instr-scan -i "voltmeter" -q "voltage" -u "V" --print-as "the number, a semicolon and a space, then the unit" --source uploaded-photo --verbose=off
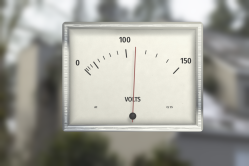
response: 110; V
